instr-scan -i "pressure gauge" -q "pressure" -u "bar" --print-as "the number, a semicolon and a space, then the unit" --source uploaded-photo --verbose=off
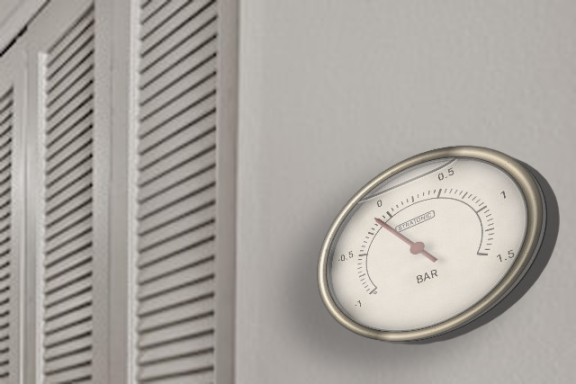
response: -0.1; bar
